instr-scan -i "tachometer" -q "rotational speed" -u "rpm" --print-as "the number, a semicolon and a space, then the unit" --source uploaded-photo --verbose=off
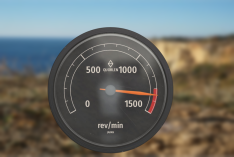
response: 1350; rpm
